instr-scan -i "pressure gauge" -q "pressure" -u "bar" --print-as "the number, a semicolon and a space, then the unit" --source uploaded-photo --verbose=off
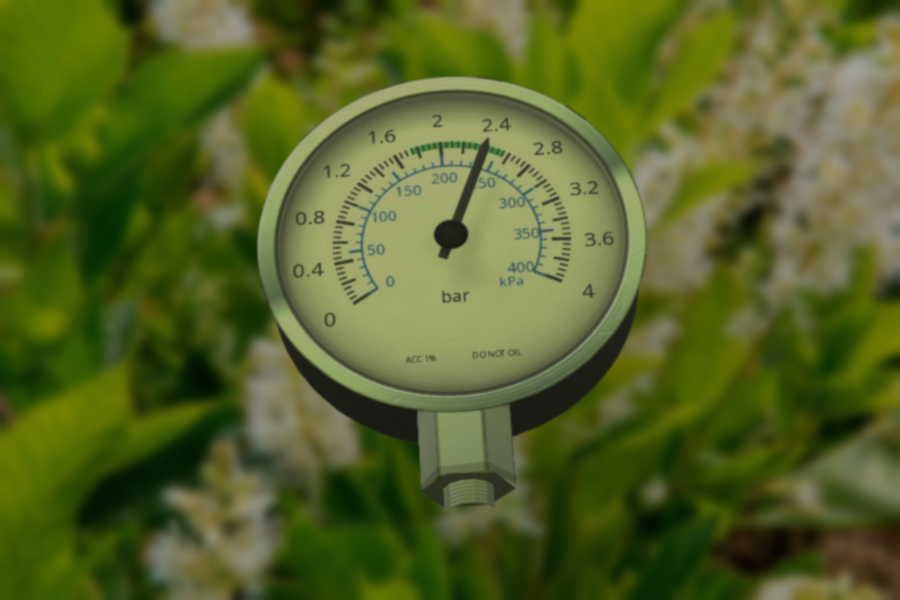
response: 2.4; bar
